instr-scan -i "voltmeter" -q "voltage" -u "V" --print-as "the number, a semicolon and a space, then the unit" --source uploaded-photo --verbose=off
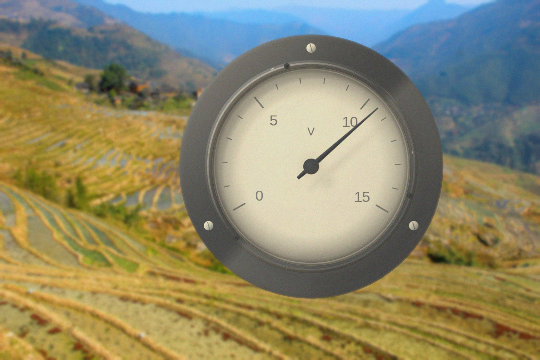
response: 10.5; V
